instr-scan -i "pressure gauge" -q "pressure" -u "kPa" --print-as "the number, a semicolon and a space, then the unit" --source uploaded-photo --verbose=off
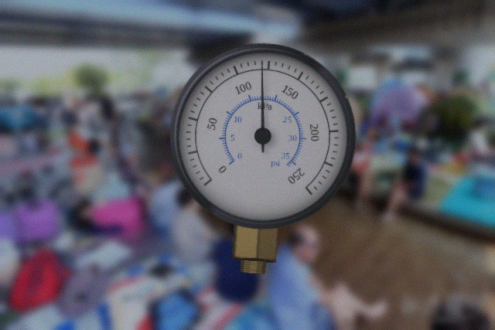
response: 120; kPa
